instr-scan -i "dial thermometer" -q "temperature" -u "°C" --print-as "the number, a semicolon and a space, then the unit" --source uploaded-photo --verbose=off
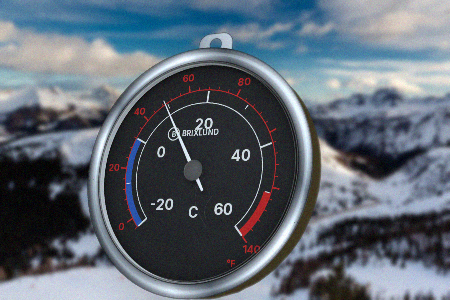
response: 10; °C
